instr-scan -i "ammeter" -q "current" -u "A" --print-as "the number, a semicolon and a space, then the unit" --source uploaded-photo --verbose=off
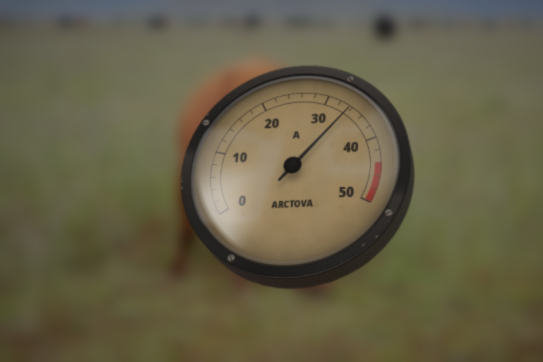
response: 34; A
